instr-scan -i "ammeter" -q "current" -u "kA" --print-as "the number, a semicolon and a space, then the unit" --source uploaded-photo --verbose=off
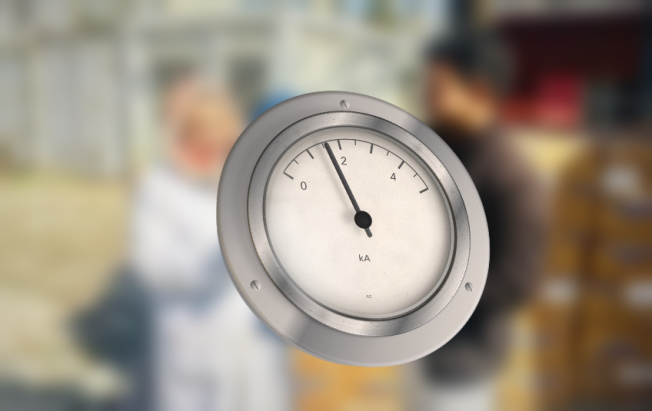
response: 1.5; kA
